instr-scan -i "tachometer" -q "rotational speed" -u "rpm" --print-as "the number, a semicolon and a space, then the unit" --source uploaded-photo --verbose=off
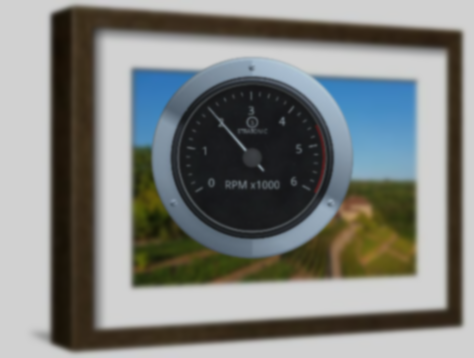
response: 2000; rpm
